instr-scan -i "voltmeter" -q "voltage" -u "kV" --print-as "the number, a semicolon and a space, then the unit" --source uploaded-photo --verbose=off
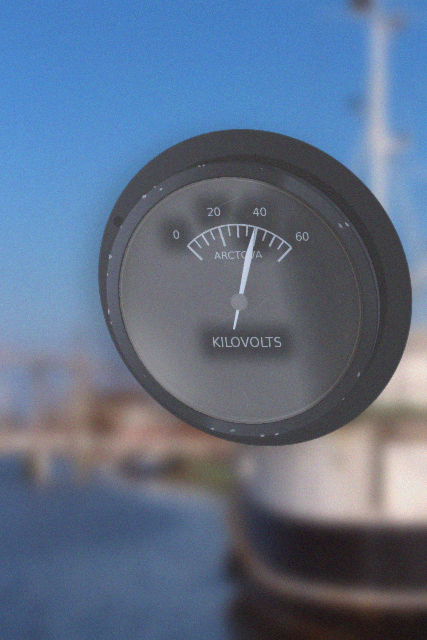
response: 40; kV
